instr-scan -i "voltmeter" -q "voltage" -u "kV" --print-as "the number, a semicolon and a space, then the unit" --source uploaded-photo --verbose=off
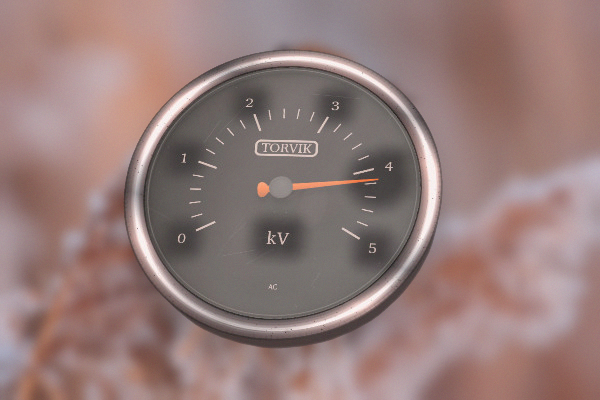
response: 4.2; kV
